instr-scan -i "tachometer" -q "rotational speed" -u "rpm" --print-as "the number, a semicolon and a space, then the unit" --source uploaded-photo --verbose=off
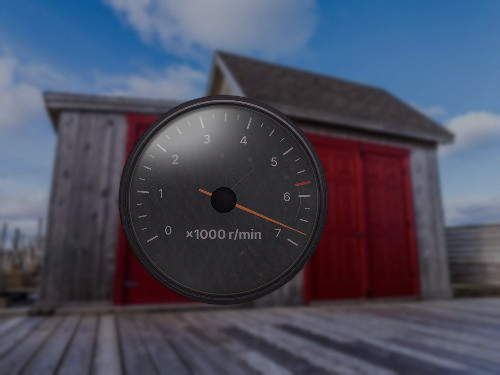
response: 6750; rpm
